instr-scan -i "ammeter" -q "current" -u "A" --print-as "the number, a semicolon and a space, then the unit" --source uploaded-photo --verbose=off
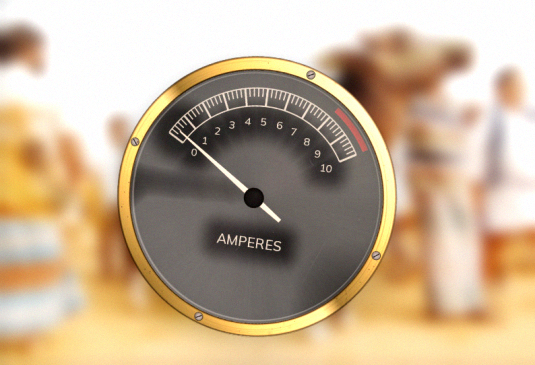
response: 0.4; A
